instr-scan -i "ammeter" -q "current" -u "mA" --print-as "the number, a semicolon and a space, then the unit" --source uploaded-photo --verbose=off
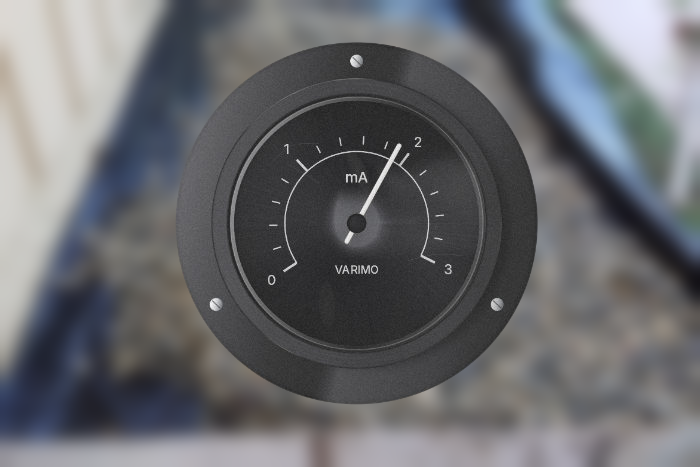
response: 1.9; mA
